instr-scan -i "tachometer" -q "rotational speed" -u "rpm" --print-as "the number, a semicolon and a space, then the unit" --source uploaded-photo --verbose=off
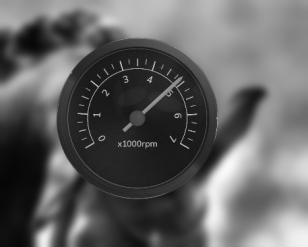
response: 4875; rpm
